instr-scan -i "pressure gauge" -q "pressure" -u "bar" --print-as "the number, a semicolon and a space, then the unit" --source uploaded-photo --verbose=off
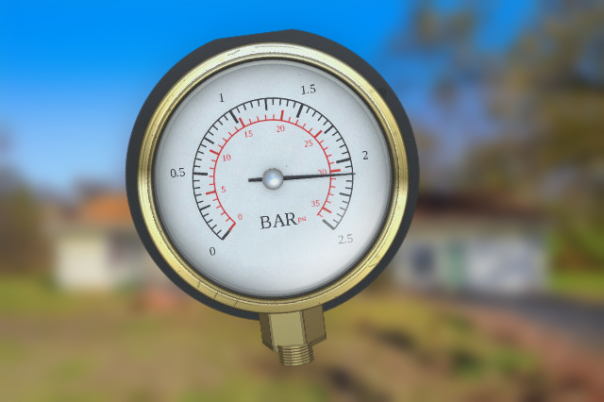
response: 2.1; bar
